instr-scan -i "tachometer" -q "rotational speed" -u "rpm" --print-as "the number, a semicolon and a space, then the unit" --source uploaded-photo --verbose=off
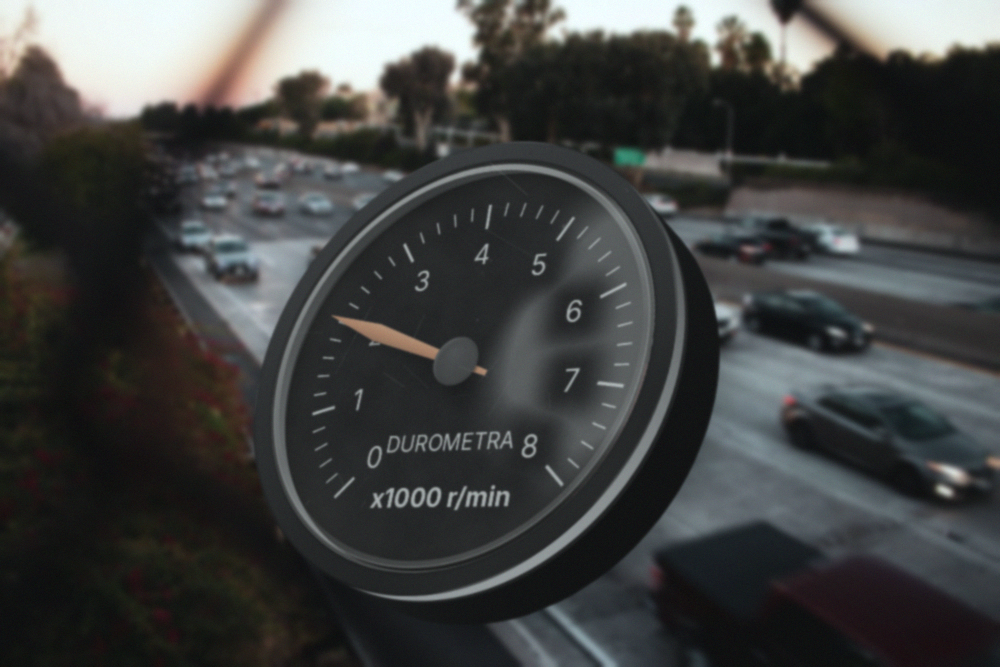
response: 2000; rpm
